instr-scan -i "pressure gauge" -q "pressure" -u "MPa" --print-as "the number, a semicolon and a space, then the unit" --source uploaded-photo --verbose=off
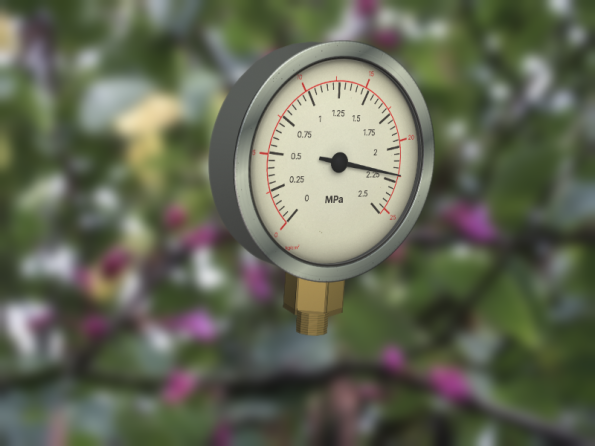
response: 2.2; MPa
